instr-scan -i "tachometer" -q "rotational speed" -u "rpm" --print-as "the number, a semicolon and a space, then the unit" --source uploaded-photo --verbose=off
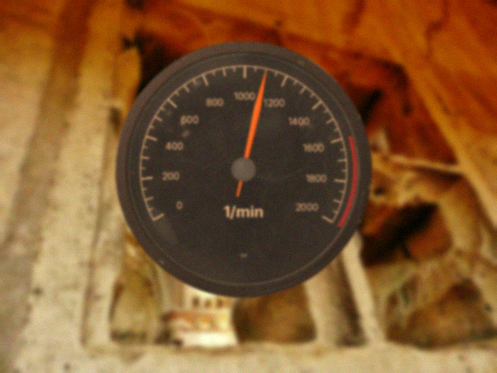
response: 1100; rpm
